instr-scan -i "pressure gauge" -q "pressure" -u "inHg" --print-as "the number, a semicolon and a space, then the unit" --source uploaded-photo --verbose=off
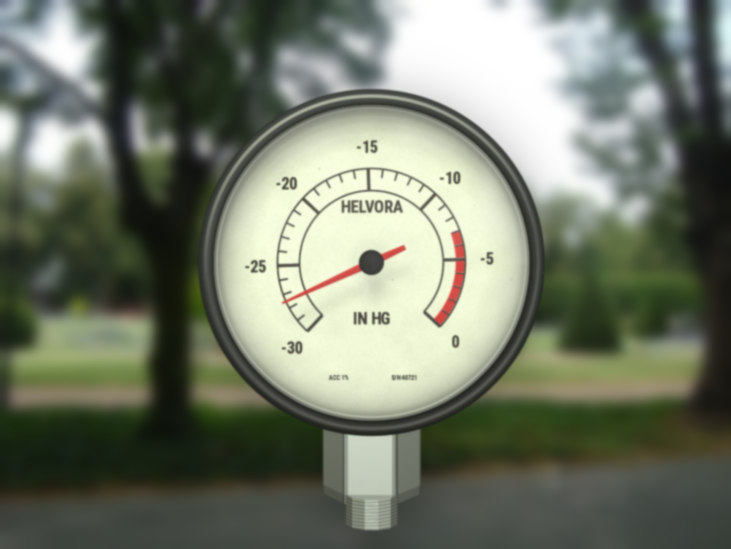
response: -27.5; inHg
